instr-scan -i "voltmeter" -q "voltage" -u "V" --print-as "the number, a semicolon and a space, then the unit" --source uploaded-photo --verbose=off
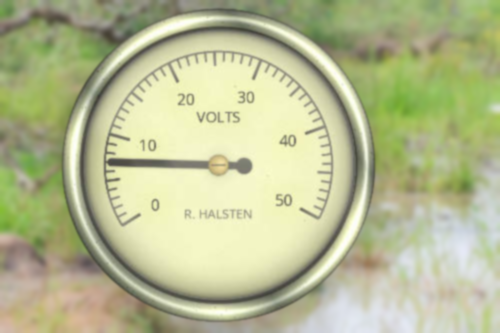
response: 7; V
